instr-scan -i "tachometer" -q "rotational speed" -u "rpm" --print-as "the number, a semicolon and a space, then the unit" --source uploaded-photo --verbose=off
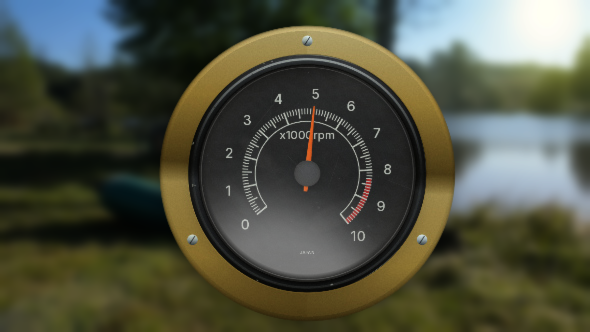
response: 5000; rpm
